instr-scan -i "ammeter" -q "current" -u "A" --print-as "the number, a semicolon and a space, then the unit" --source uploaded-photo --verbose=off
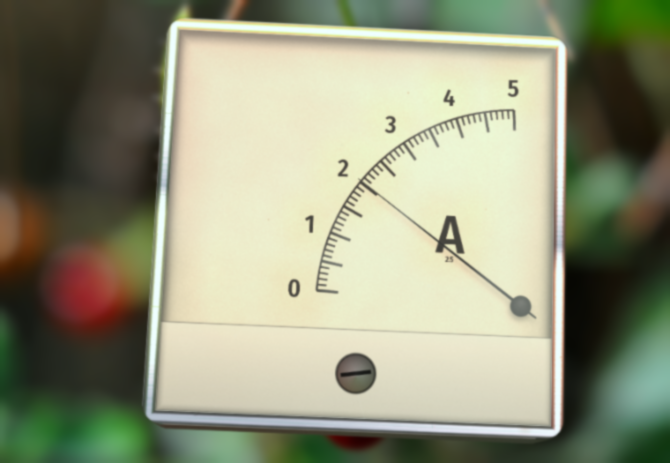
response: 2; A
